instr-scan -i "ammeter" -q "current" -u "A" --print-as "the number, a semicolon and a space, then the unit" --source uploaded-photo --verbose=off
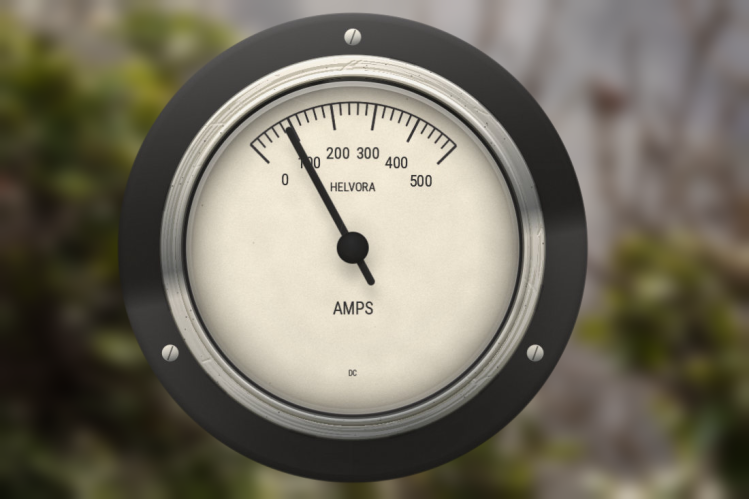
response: 90; A
